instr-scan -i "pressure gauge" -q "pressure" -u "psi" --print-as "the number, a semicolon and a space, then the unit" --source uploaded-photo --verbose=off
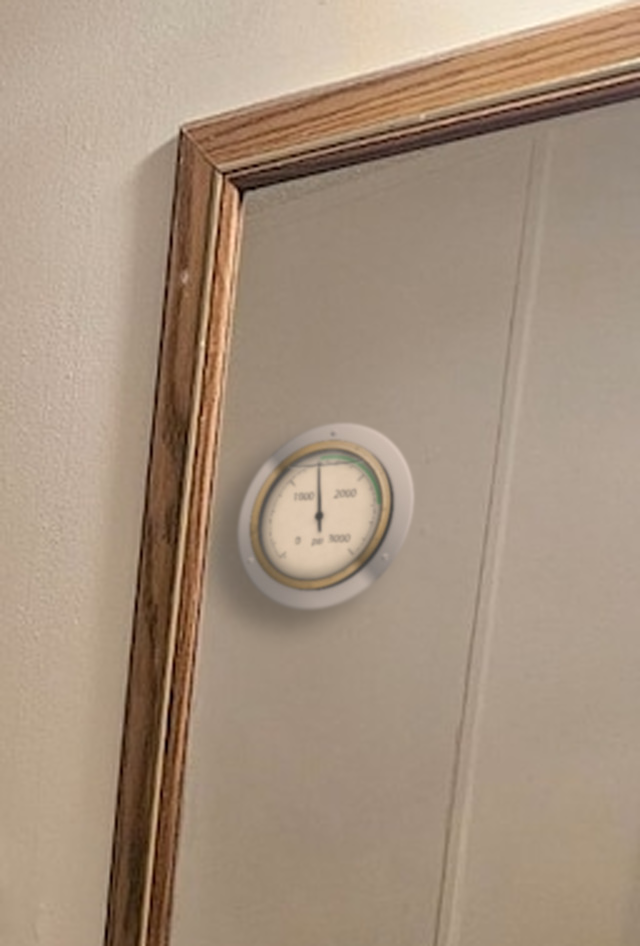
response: 1400; psi
